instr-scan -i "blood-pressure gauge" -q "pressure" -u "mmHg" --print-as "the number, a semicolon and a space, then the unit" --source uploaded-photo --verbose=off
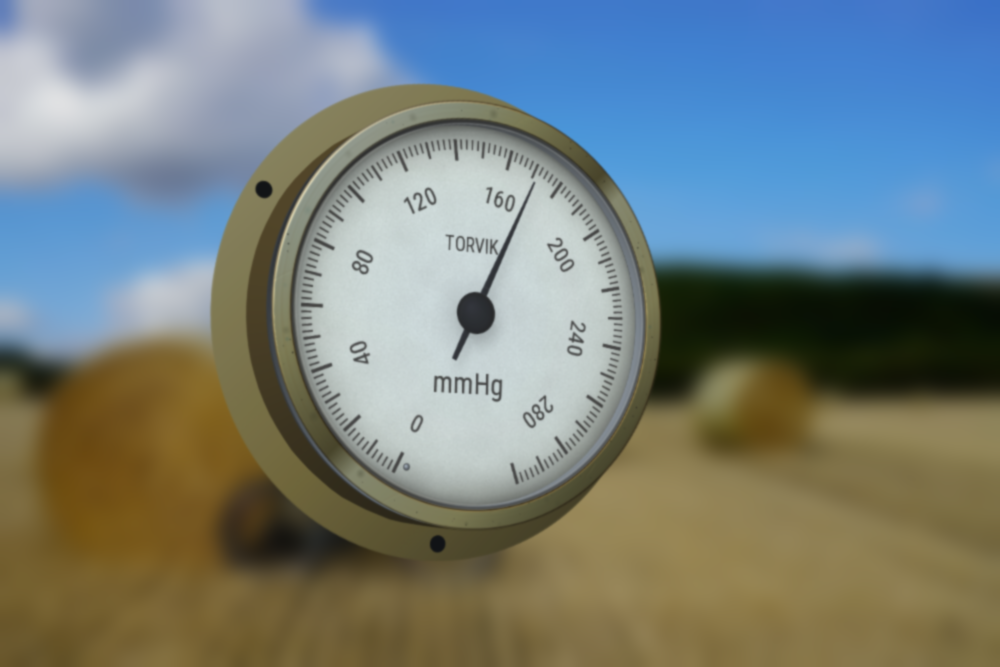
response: 170; mmHg
